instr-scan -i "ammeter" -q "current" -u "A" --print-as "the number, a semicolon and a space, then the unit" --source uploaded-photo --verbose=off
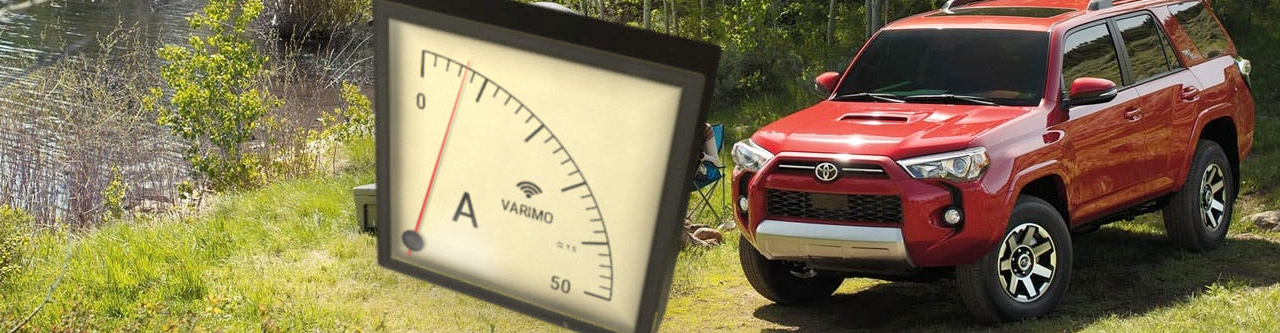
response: 7; A
